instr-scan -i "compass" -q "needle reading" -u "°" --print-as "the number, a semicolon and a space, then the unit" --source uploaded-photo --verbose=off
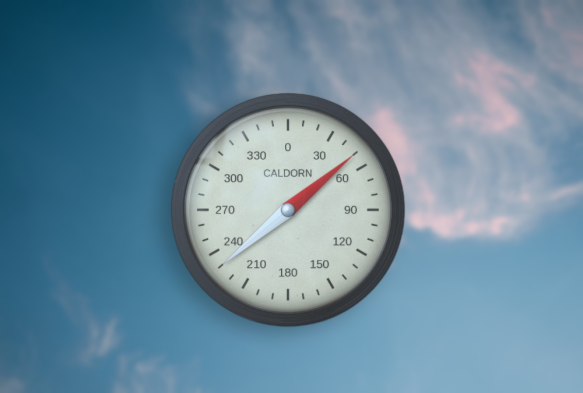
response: 50; °
